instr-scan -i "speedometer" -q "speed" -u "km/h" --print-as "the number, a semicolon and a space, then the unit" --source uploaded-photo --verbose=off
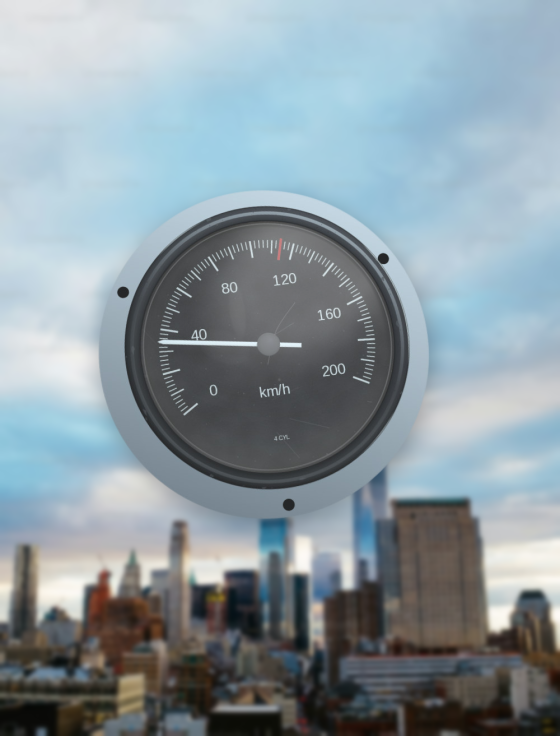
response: 34; km/h
